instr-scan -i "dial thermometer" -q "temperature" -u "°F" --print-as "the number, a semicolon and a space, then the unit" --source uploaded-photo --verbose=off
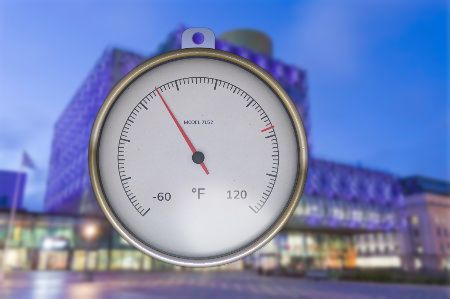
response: 10; °F
